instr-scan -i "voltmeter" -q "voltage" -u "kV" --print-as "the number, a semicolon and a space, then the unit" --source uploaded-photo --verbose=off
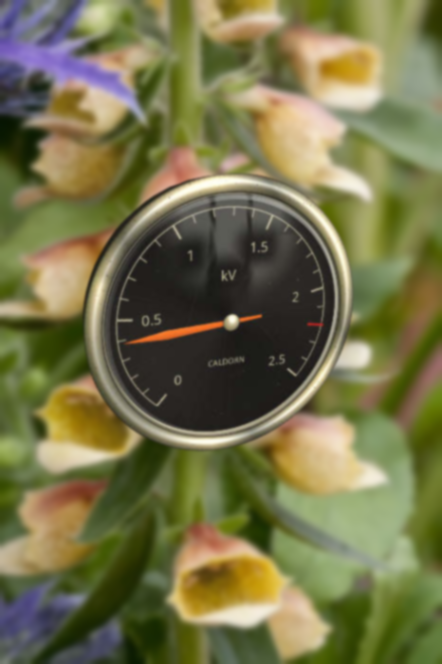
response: 0.4; kV
